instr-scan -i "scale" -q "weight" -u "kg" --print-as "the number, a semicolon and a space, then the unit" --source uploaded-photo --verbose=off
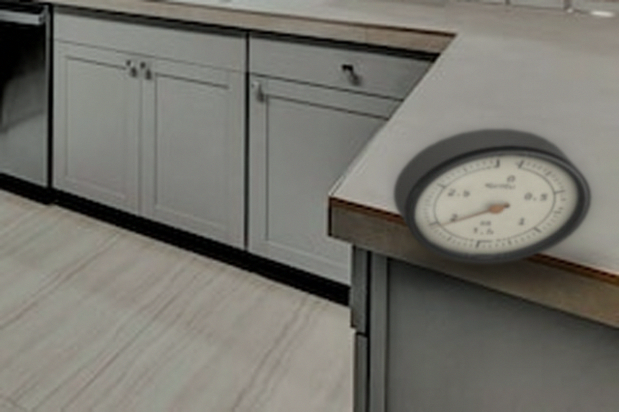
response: 2; kg
